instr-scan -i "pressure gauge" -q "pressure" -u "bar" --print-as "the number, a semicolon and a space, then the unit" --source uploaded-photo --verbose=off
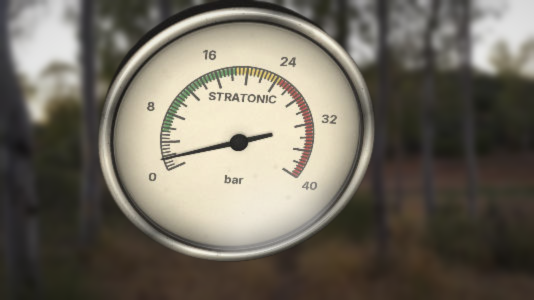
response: 2; bar
